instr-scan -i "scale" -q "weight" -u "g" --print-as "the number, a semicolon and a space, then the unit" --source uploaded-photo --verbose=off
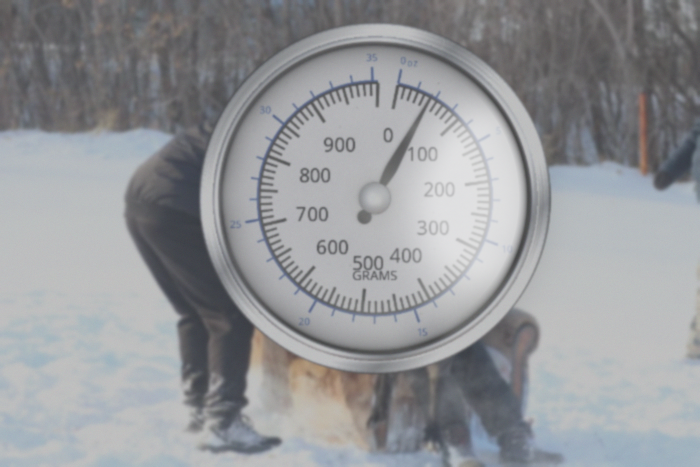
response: 50; g
